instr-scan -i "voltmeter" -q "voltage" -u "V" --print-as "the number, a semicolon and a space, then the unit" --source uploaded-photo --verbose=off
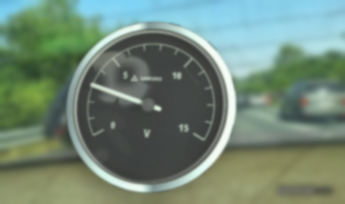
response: 3; V
